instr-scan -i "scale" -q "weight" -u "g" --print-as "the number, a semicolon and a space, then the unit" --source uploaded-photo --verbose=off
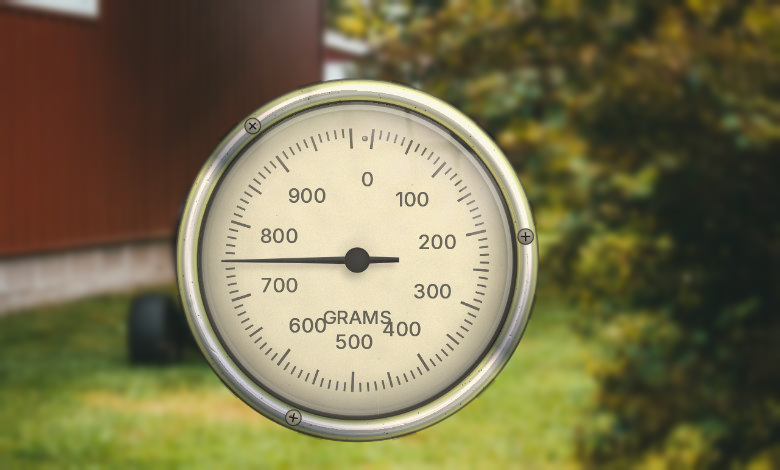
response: 750; g
